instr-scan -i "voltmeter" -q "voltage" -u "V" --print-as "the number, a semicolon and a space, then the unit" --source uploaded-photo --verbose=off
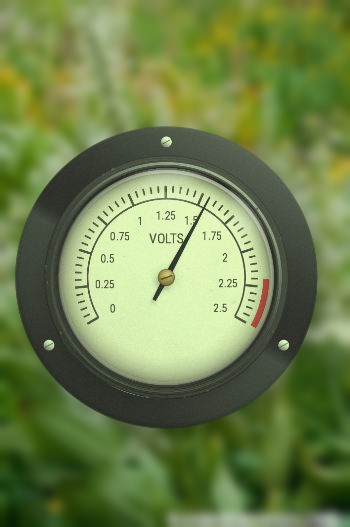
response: 1.55; V
